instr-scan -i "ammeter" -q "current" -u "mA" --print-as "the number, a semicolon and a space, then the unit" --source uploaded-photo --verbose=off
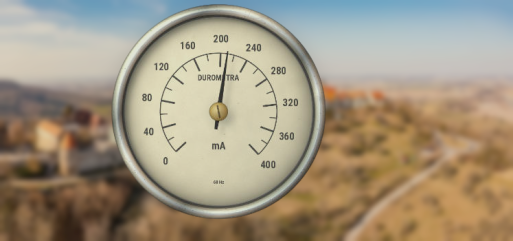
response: 210; mA
